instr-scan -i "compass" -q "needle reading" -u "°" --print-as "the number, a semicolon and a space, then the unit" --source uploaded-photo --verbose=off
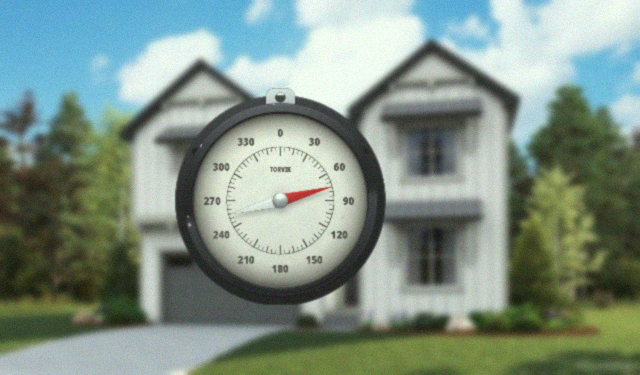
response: 75; °
